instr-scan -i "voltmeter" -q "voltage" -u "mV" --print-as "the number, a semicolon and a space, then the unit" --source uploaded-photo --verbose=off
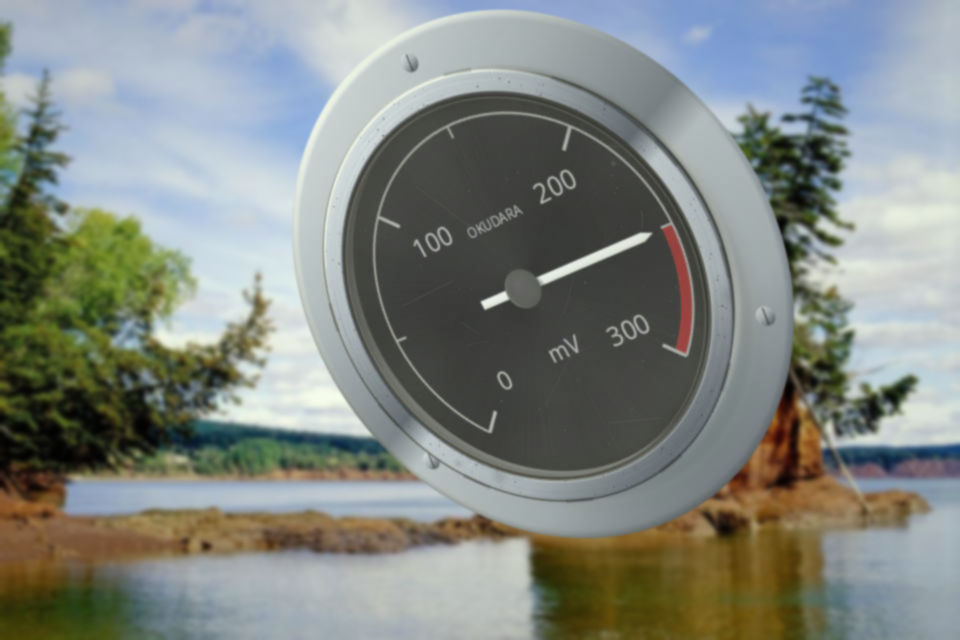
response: 250; mV
